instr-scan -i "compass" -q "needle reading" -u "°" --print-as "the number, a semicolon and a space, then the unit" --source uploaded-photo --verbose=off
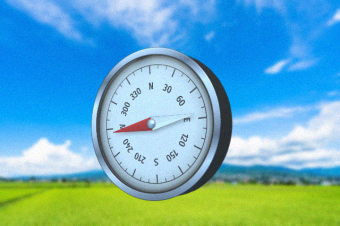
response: 265; °
